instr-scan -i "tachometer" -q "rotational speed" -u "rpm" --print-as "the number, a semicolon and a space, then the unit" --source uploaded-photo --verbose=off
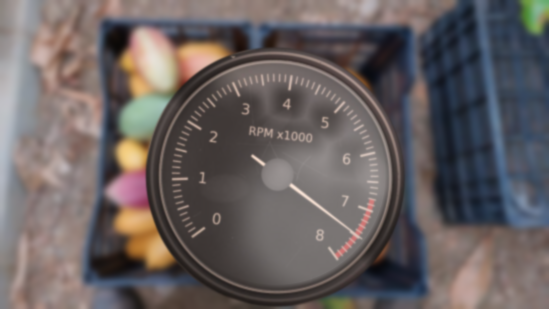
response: 7500; rpm
